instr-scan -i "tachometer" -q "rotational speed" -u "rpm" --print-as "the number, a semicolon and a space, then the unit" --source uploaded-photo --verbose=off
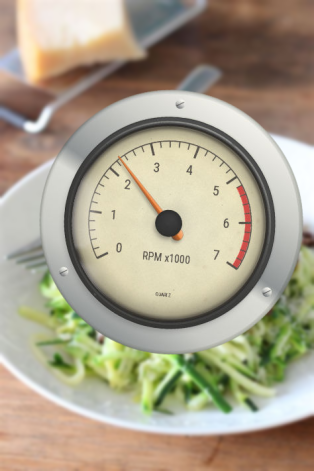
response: 2300; rpm
